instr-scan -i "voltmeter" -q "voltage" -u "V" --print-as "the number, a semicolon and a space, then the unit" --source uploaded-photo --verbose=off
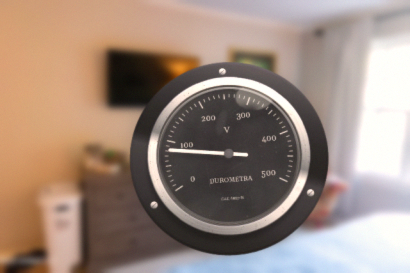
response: 80; V
